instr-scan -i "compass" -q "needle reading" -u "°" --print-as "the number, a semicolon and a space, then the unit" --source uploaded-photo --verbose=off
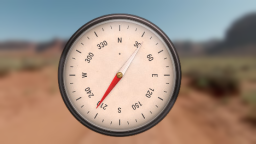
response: 215; °
